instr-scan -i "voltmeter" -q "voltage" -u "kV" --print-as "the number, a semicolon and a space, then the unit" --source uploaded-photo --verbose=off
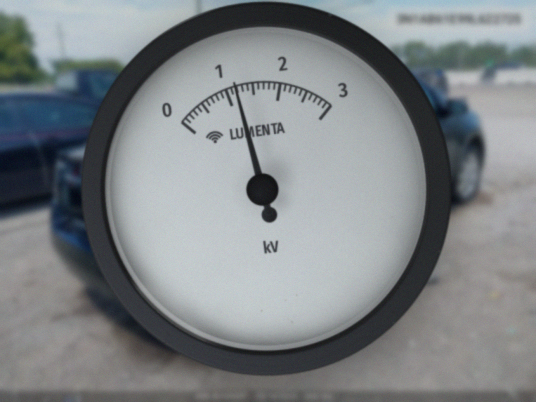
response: 1.2; kV
